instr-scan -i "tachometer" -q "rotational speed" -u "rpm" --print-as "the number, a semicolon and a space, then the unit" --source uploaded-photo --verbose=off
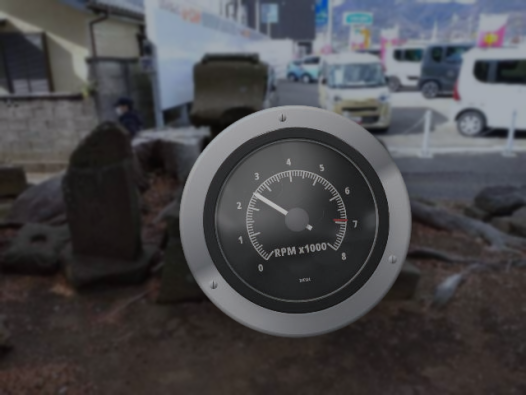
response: 2500; rpm
